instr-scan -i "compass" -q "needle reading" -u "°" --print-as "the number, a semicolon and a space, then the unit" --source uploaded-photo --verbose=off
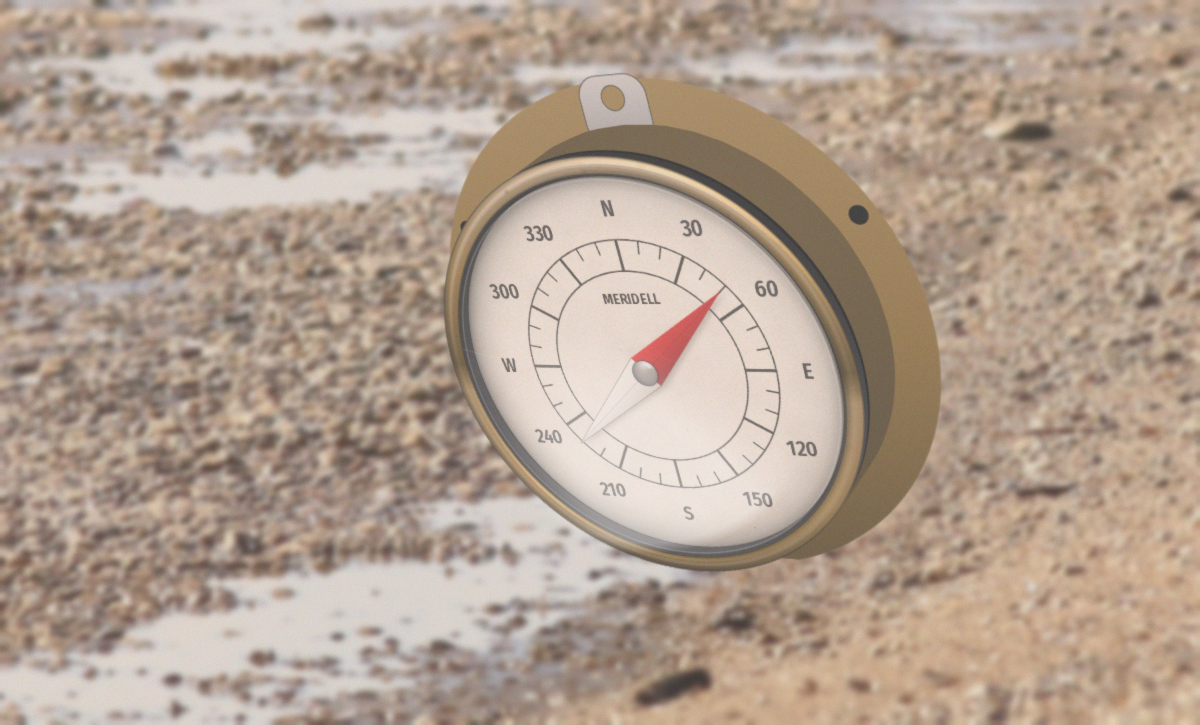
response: 50; °
